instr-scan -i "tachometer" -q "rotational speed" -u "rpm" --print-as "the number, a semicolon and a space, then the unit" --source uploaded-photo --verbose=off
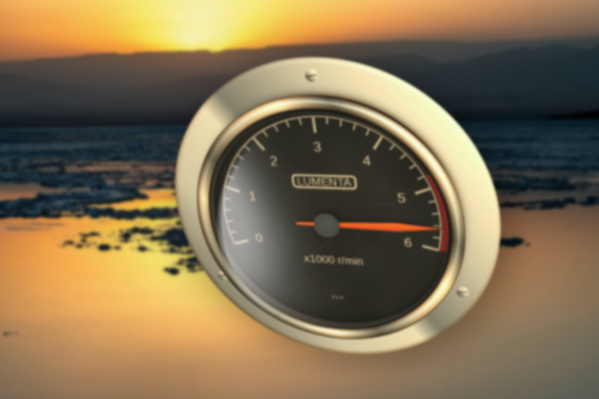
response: 5600; rpm
